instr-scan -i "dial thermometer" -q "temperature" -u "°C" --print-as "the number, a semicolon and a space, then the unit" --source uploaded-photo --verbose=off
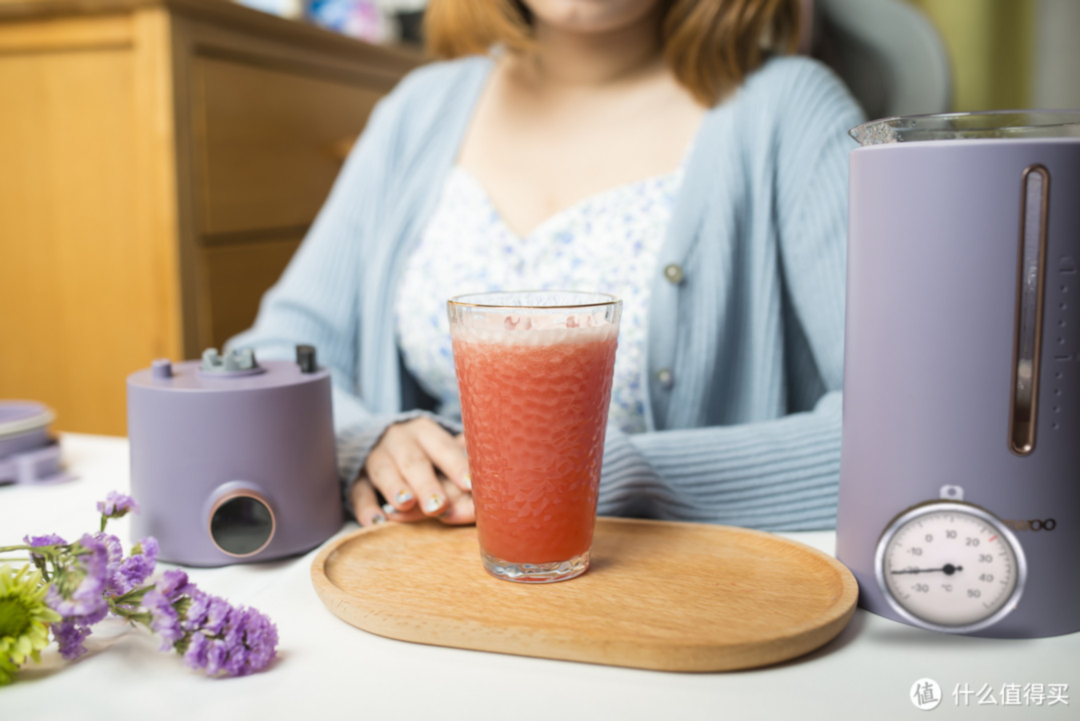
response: -20; °C
